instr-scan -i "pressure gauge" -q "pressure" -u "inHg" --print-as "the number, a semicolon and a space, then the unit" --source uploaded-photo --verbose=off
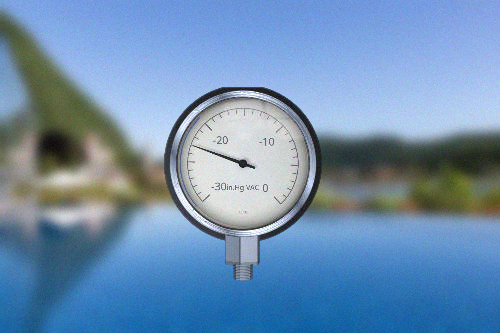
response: -23; inHg
